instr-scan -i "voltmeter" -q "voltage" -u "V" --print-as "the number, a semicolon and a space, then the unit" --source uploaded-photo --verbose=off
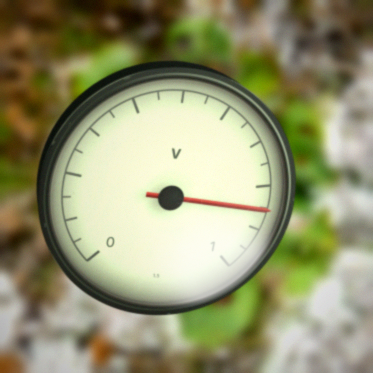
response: 0.85; V
